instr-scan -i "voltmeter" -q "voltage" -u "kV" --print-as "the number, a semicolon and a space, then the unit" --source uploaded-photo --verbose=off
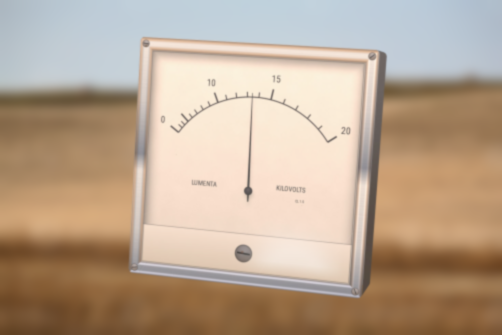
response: 13.5; kV
